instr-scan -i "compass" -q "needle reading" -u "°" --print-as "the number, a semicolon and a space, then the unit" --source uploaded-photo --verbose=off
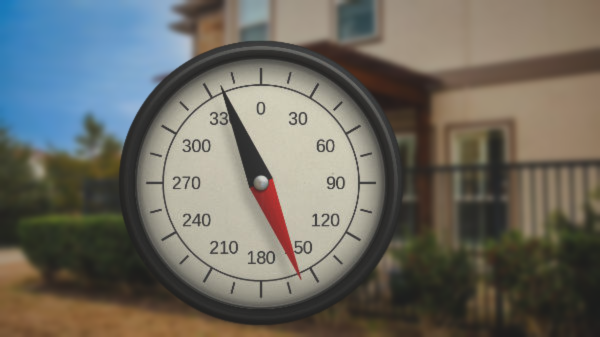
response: 157.5; °
